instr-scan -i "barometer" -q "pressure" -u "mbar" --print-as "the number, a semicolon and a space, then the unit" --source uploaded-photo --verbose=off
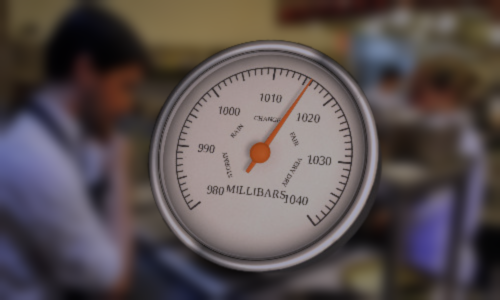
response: 1016; mbar
